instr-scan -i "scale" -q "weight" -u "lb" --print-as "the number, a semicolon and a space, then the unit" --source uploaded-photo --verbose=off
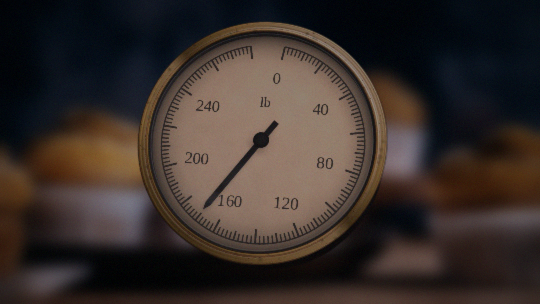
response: 170; lb
